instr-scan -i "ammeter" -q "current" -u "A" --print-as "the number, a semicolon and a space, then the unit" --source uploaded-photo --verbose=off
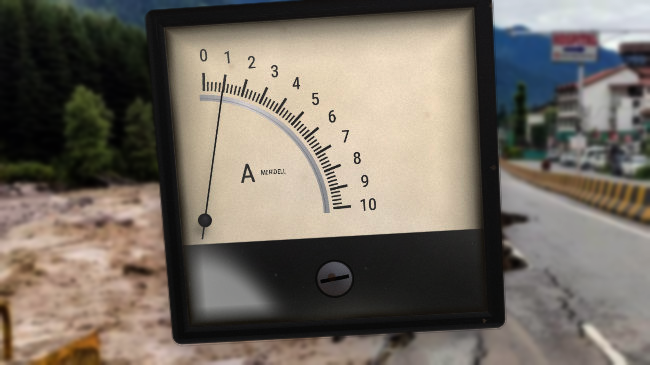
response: 1; A
